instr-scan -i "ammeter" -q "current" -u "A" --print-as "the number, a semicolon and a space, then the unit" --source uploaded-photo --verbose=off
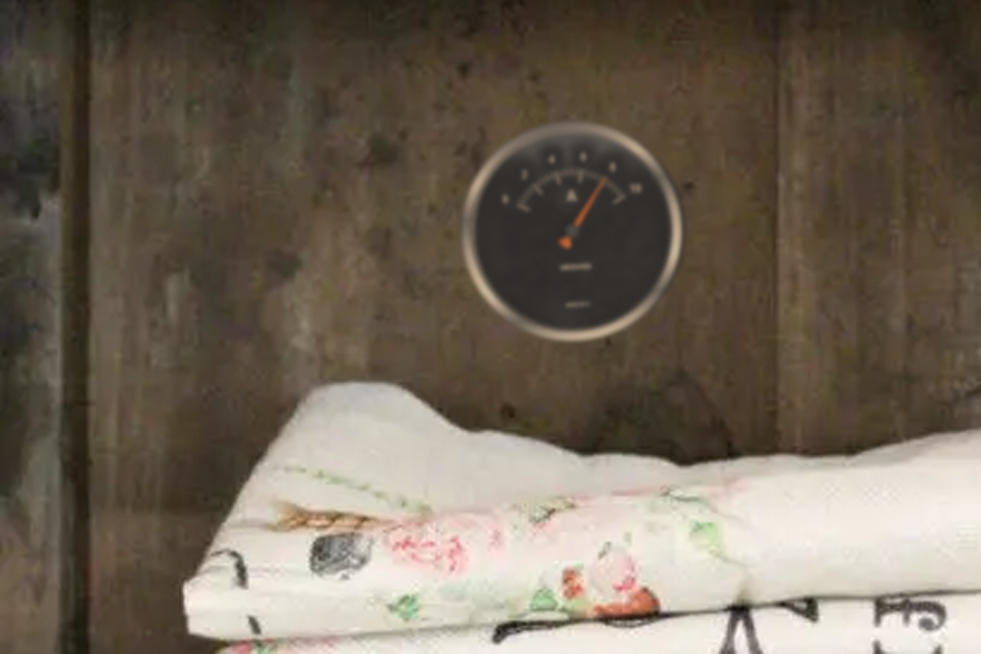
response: 8; A
